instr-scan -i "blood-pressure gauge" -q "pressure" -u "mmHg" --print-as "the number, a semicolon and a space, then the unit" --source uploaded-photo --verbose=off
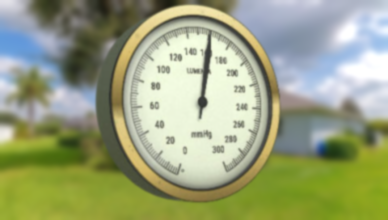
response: 160; mmHg
